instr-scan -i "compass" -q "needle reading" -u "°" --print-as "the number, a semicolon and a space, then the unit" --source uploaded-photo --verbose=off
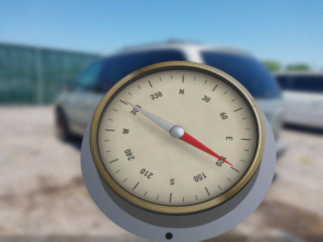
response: 120; °
